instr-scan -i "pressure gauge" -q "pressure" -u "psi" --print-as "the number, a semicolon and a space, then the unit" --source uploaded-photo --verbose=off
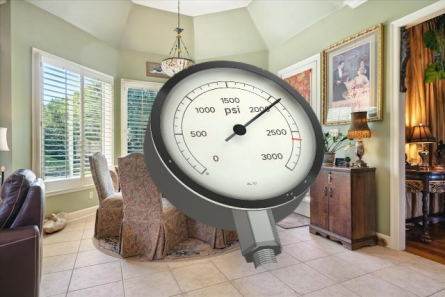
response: 2100; psi
